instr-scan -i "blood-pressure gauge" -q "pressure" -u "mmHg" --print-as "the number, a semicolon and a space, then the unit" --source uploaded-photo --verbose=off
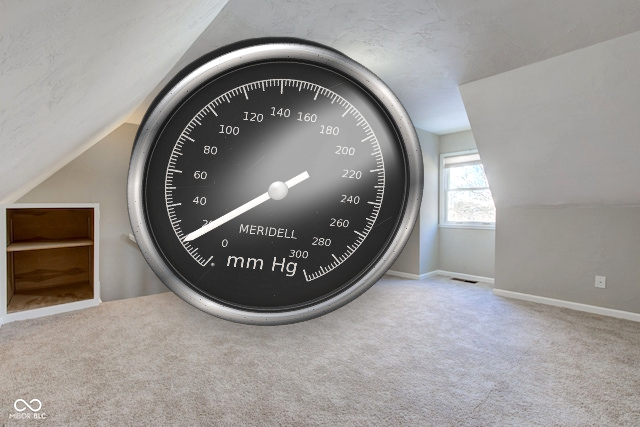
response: 20; mmHg
